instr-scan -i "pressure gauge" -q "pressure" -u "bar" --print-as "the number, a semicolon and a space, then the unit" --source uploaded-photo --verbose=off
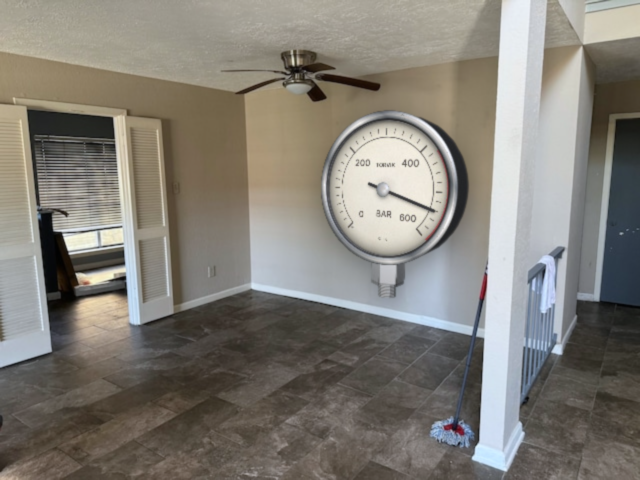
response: 540; bar
